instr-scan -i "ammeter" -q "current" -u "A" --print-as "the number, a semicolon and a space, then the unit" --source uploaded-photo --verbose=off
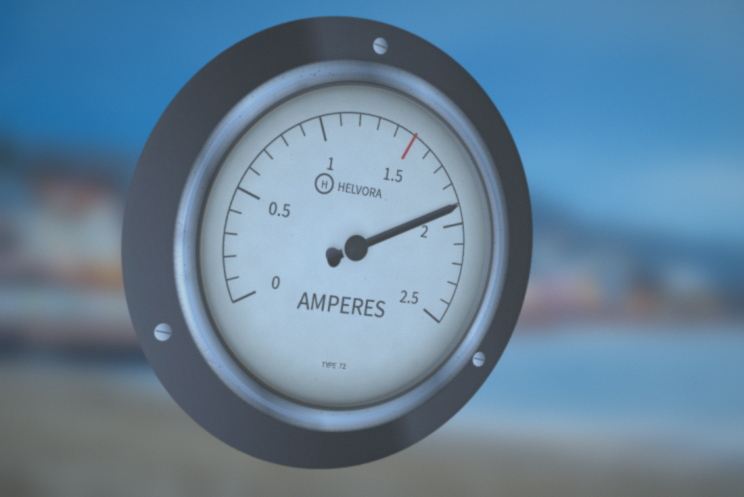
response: 1.9; A
